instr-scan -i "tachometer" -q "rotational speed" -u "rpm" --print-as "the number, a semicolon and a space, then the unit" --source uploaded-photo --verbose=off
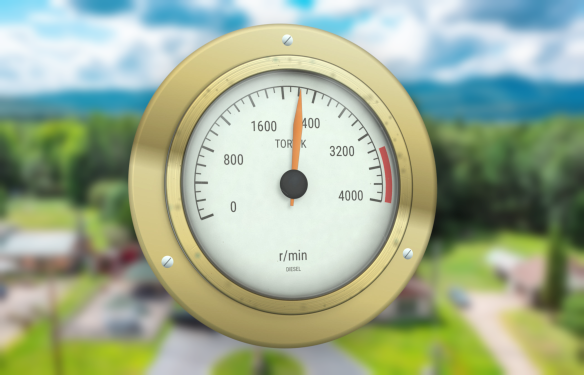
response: 2200; rpm
